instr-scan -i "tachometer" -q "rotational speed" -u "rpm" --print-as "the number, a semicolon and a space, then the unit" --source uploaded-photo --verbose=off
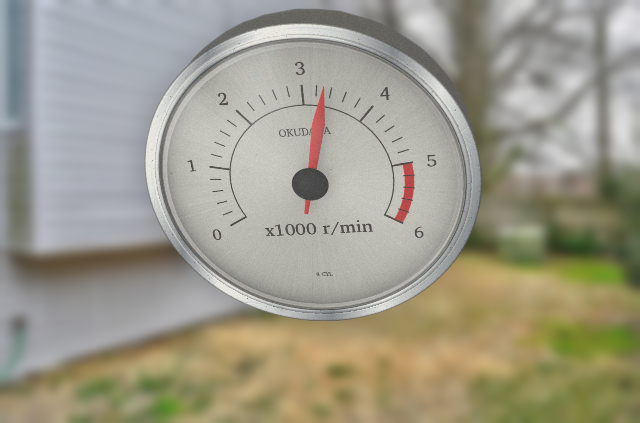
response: 3300; rpm
